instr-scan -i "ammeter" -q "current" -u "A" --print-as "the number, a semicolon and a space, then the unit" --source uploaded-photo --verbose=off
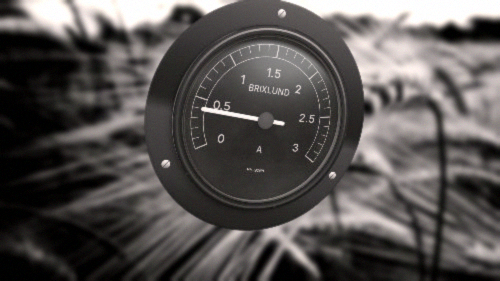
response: 0.4; A
